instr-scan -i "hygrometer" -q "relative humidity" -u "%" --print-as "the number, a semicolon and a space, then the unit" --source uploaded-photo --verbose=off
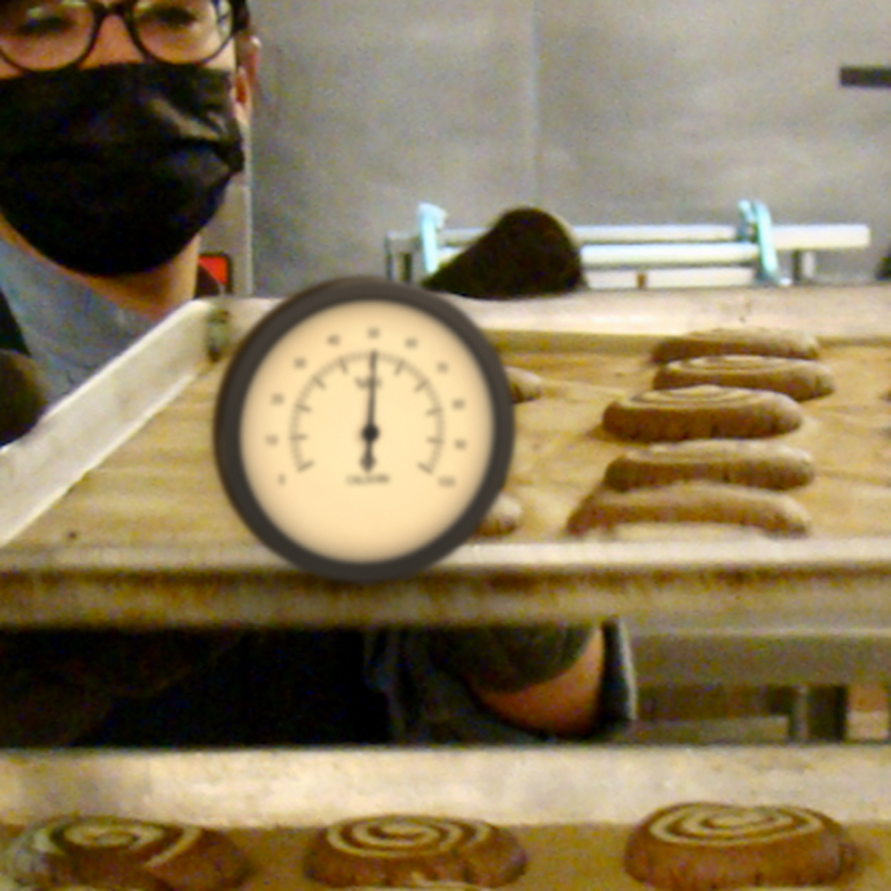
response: 50; %
